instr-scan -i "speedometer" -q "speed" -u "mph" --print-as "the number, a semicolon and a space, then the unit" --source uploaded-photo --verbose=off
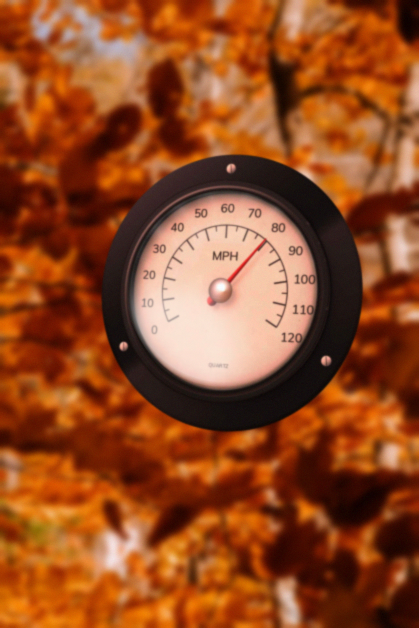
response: 80; mph
